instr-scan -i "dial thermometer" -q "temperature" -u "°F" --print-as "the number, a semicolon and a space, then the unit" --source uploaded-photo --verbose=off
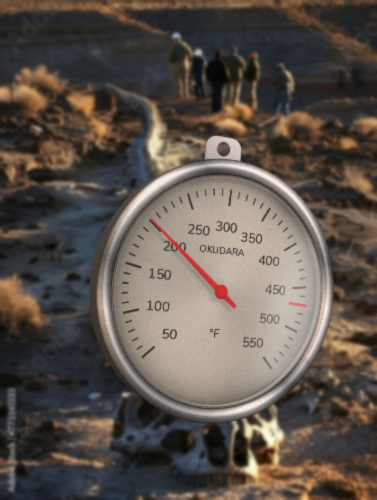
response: 200; °F
